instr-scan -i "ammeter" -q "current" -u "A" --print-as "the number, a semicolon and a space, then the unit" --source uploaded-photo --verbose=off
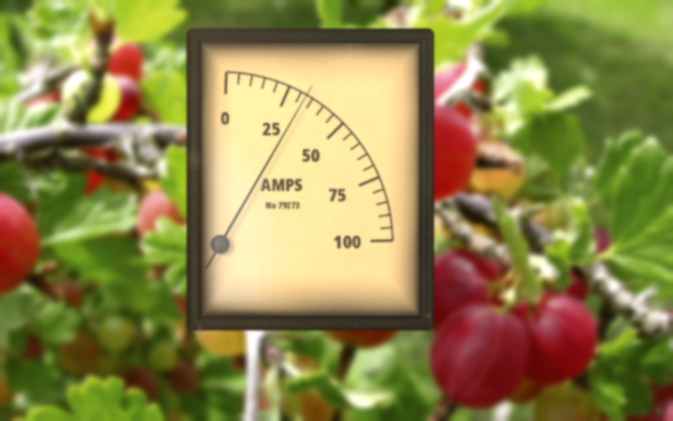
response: 32.5; A
